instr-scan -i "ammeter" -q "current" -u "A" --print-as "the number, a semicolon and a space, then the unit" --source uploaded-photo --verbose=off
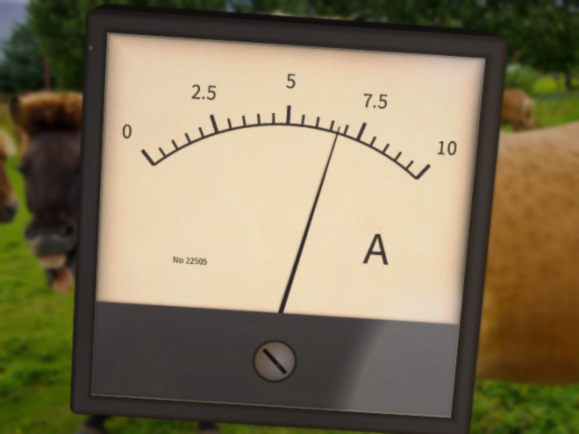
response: 6.75; A
